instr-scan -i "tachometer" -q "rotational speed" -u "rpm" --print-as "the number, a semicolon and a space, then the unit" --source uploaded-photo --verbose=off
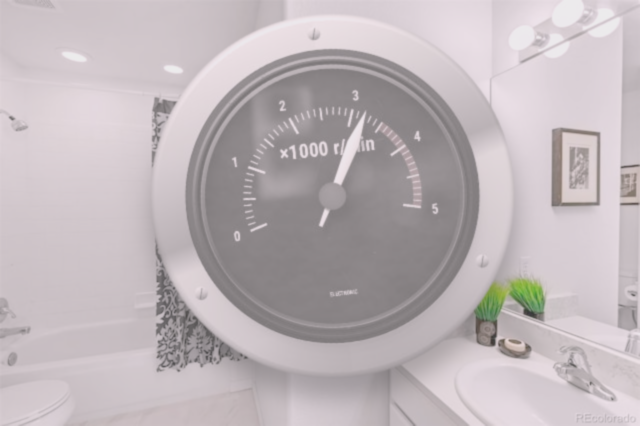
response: 3200; rpm
